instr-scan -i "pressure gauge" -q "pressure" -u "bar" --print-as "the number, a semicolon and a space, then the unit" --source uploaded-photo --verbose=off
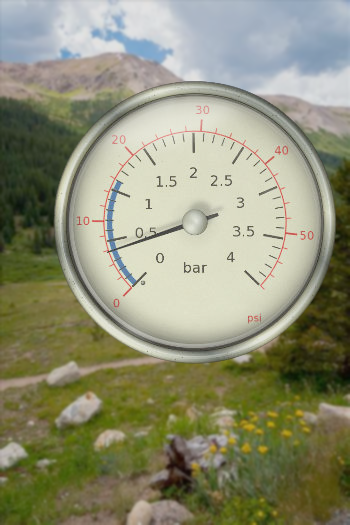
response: 0.4; bar
